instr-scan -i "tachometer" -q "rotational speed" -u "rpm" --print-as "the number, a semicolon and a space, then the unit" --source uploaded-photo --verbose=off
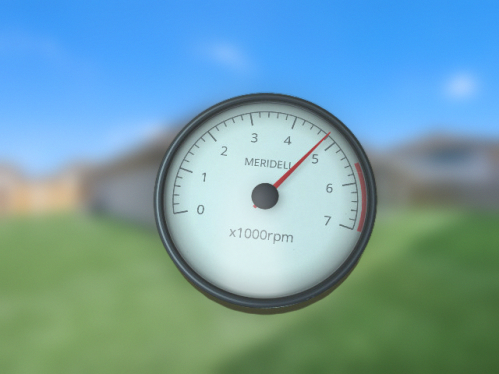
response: 4800; rpm
